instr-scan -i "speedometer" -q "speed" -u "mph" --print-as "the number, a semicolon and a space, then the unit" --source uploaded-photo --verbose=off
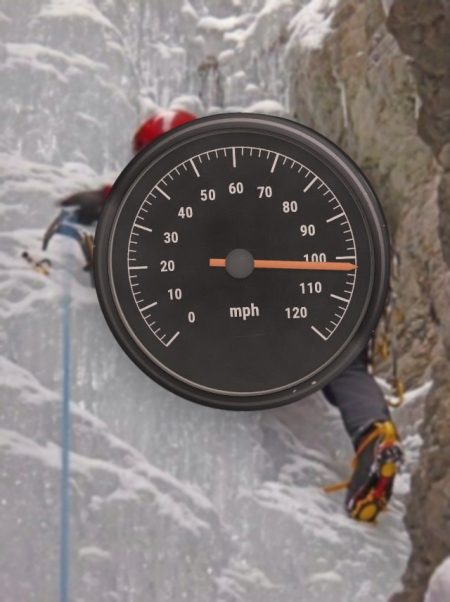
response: 102; mph
